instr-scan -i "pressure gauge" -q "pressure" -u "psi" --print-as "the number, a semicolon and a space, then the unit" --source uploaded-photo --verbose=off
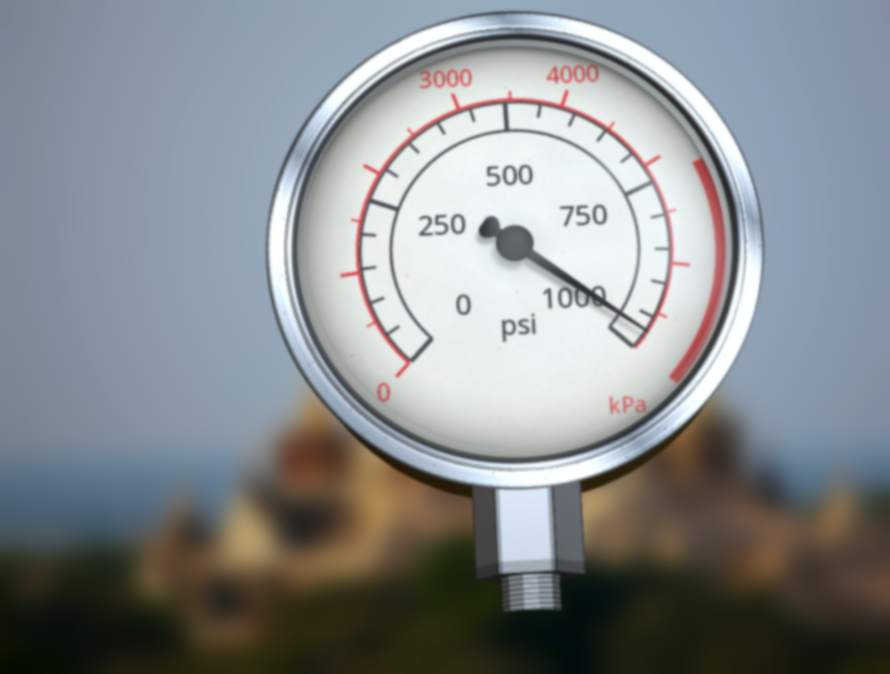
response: 975; psi
